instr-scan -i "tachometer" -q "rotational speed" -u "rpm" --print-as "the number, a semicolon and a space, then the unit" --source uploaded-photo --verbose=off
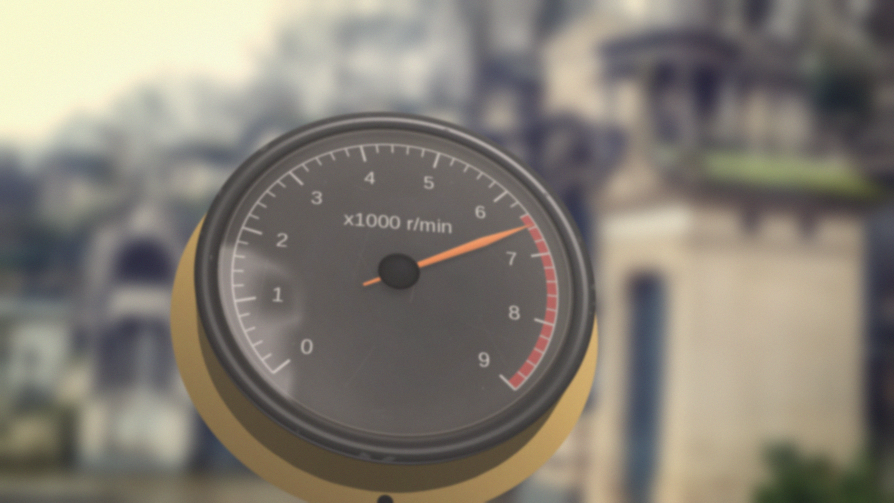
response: 6600; rpm
